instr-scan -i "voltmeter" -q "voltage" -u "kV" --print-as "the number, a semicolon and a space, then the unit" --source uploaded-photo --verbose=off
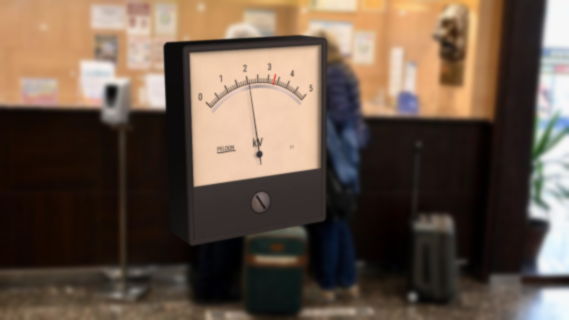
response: 2; kV
